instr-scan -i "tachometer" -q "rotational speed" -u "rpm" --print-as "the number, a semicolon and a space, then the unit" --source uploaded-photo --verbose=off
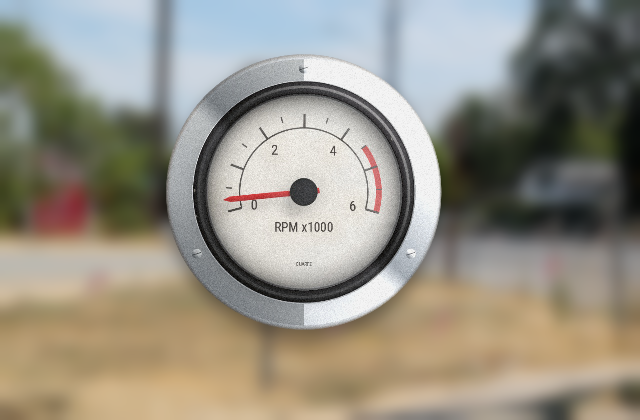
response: 250; rpm
